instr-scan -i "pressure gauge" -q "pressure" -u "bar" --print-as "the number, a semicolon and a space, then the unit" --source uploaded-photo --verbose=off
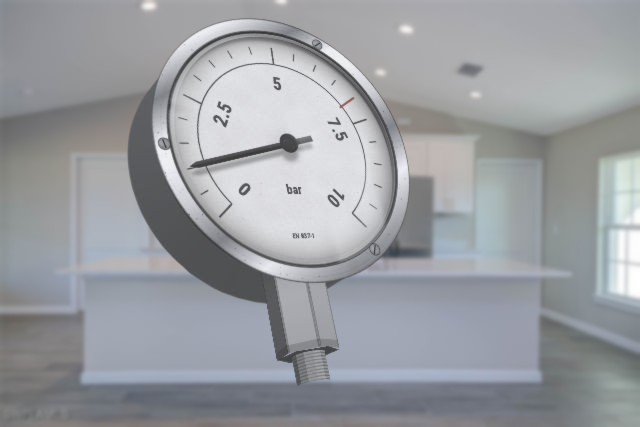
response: 1; bar
